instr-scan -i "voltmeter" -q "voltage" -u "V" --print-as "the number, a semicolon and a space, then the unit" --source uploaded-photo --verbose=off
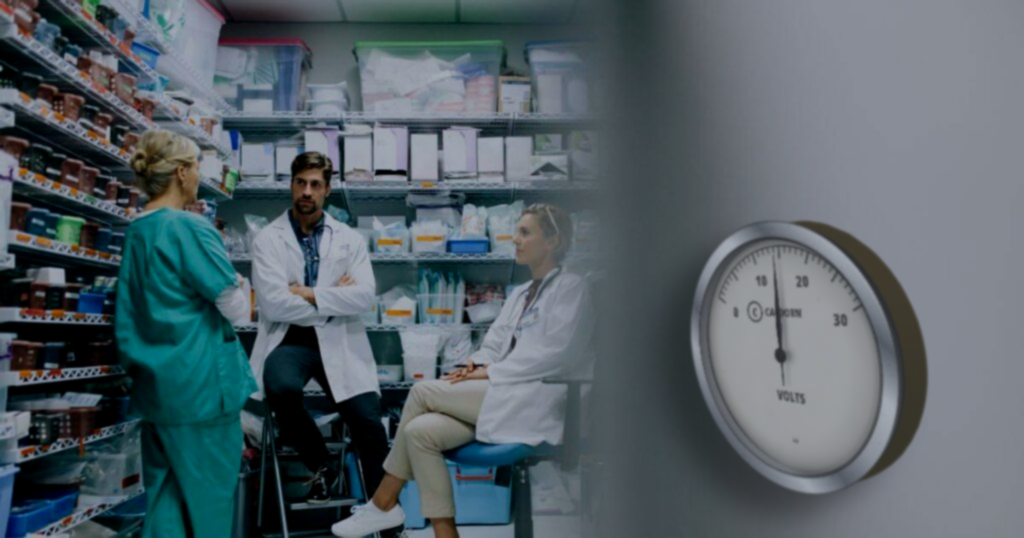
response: 15; V
